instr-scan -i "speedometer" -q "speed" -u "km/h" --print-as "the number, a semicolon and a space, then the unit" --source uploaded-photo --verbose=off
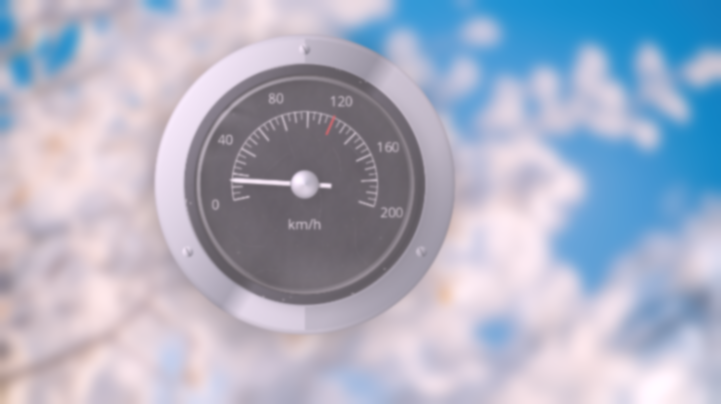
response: 15; km/h
